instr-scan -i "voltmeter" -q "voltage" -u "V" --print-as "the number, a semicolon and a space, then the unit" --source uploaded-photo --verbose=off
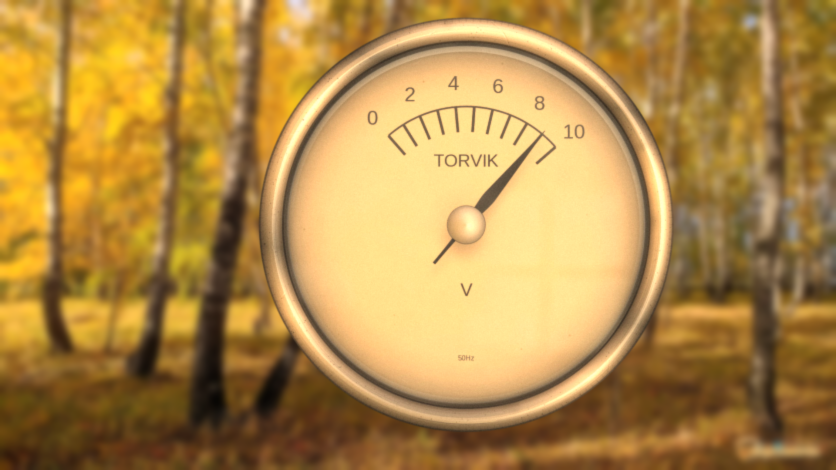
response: 9; V
